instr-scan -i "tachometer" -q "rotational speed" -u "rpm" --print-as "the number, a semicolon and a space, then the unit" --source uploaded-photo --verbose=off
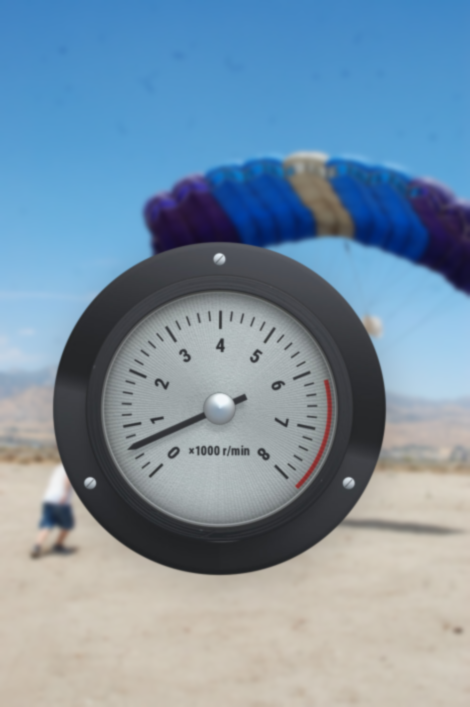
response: 600; rpm
